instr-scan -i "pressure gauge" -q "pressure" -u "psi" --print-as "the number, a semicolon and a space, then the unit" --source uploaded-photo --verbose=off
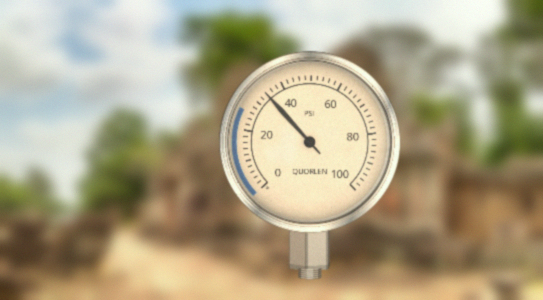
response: 34; psi
